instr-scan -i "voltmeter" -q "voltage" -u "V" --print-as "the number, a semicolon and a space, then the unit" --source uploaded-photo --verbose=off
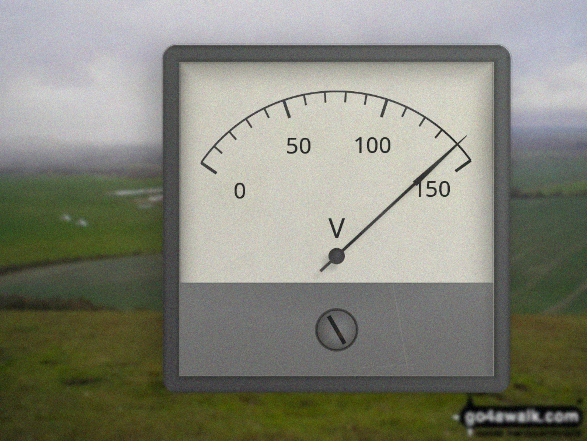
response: 140; V
